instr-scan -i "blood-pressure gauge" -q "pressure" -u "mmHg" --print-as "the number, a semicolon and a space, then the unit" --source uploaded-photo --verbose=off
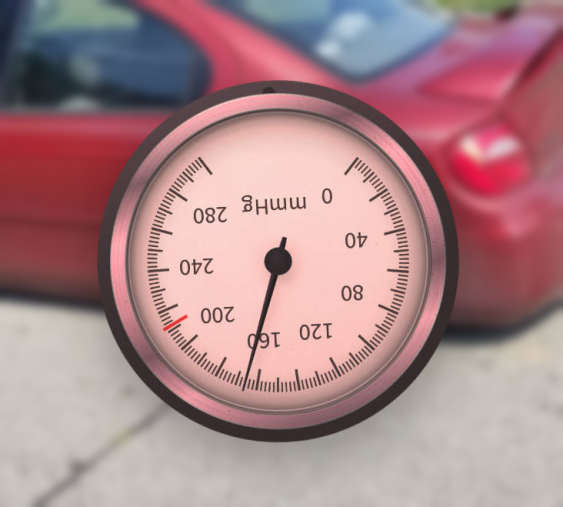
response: 166; mmHg
